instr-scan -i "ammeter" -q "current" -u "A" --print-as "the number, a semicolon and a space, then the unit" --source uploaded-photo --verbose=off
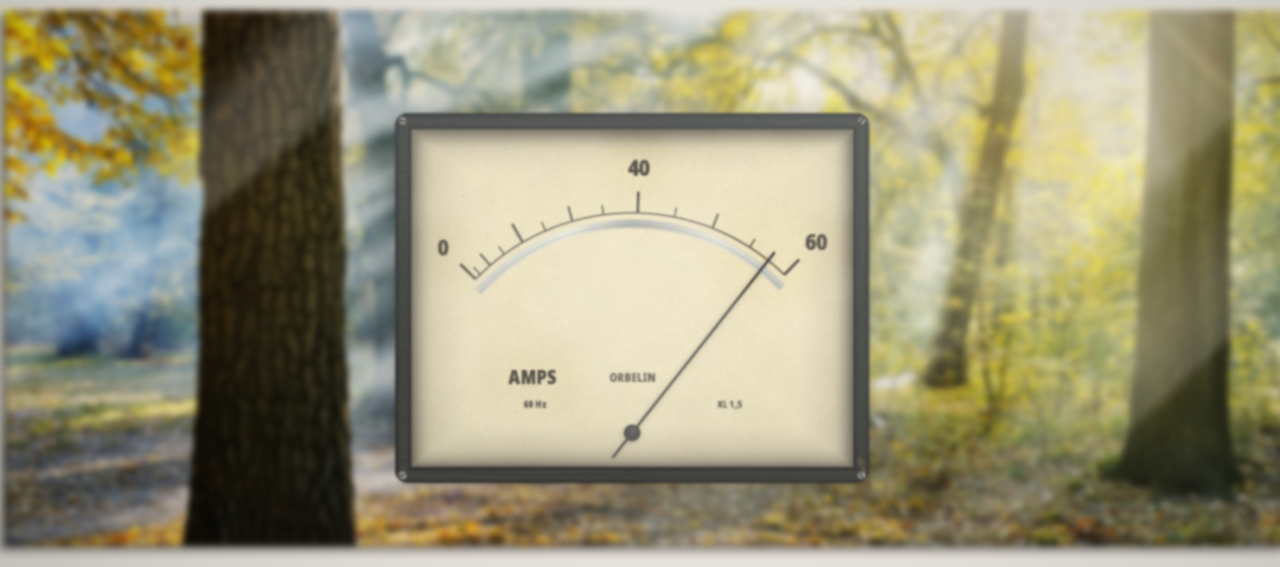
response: 57.5; A
